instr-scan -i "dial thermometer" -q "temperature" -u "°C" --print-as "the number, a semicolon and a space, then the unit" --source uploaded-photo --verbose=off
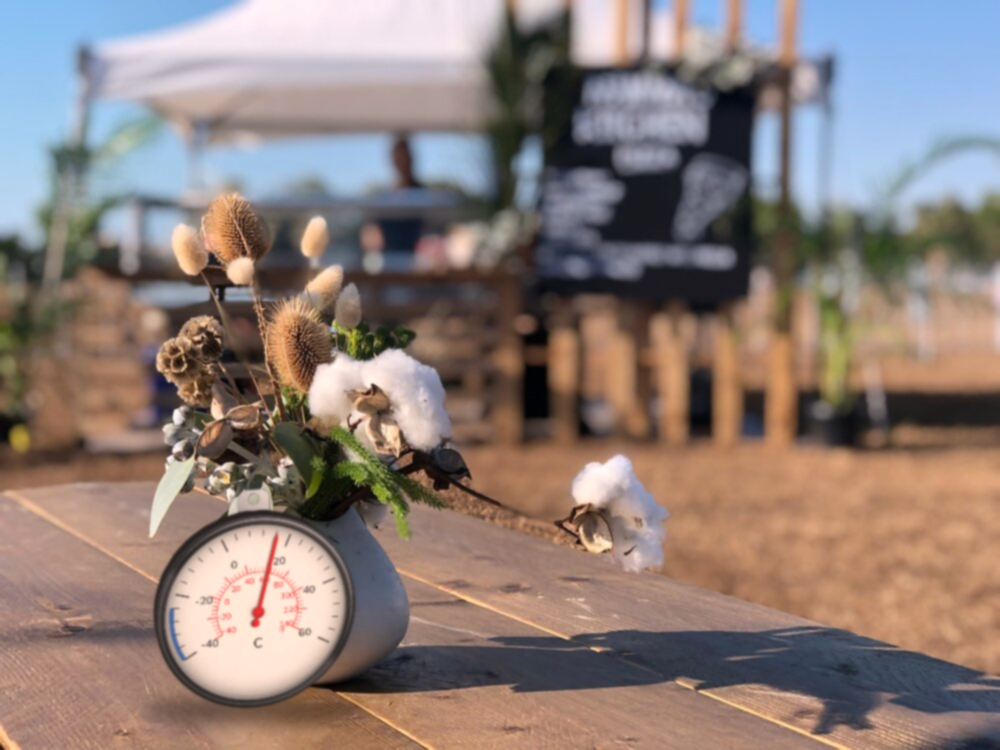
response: 16; °C
